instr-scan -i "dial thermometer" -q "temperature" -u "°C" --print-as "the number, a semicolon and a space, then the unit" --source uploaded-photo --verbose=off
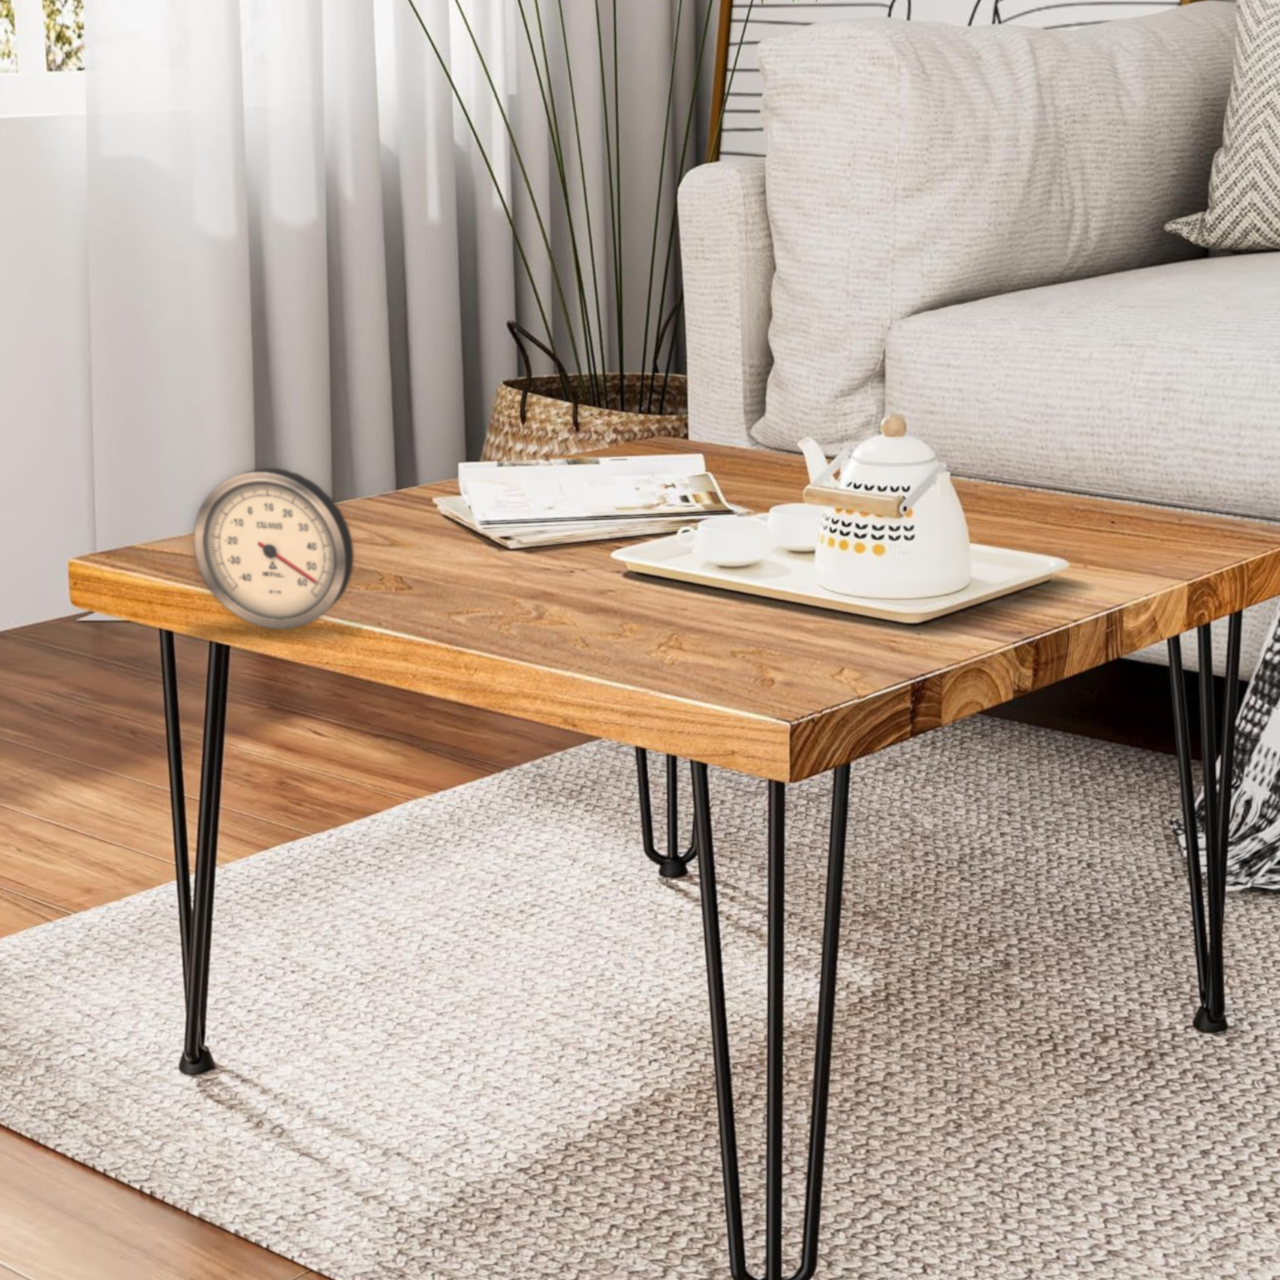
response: 55; °C
